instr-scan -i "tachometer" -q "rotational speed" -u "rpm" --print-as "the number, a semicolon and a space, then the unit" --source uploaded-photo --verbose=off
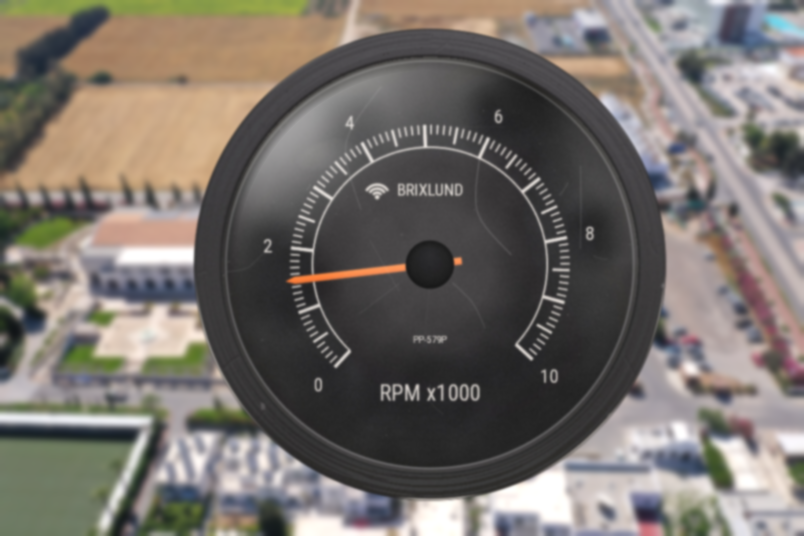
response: 1500; rpm
